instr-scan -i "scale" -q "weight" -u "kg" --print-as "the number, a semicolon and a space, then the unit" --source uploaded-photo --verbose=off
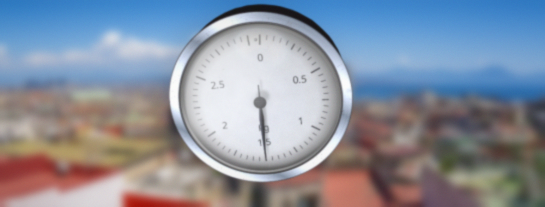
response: 1.5; kg
